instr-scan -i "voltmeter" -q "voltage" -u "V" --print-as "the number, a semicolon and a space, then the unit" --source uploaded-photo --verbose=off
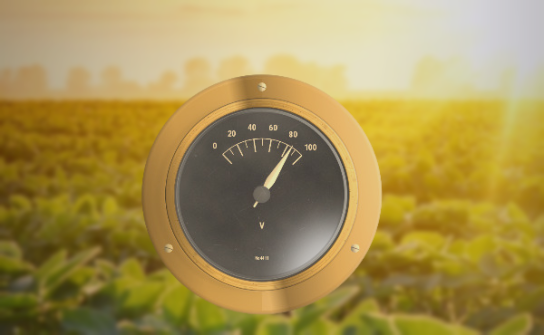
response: 85; V
